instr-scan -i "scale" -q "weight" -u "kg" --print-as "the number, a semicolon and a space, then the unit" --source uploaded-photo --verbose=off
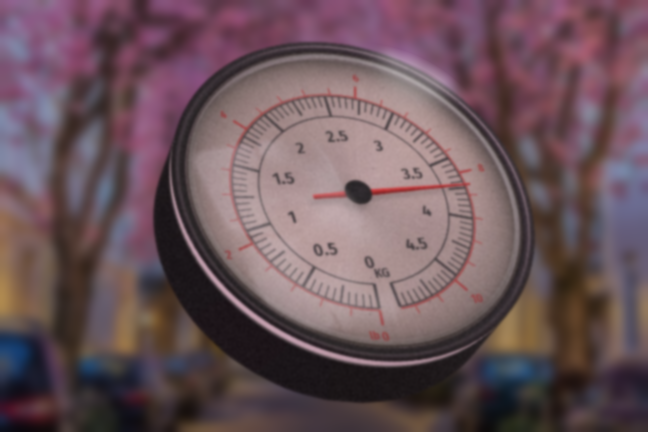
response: 3.75; kg
